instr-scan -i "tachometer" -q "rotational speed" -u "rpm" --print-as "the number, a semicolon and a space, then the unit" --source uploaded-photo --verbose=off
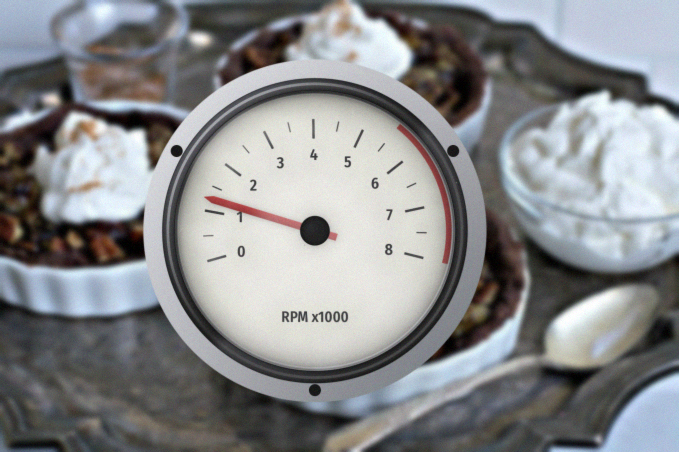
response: 1250; rpm
